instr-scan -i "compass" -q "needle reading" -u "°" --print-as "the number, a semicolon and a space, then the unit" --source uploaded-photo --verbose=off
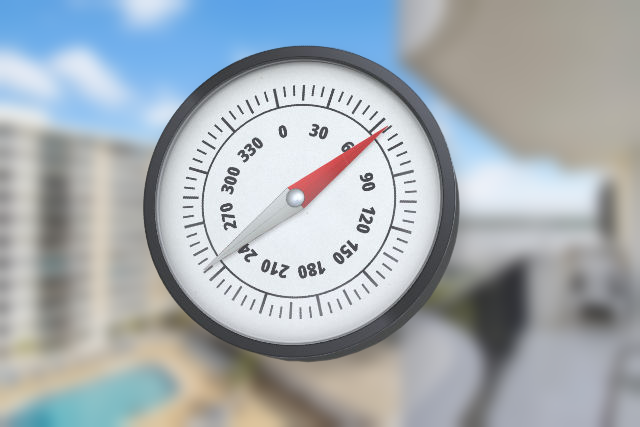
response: 65; °
